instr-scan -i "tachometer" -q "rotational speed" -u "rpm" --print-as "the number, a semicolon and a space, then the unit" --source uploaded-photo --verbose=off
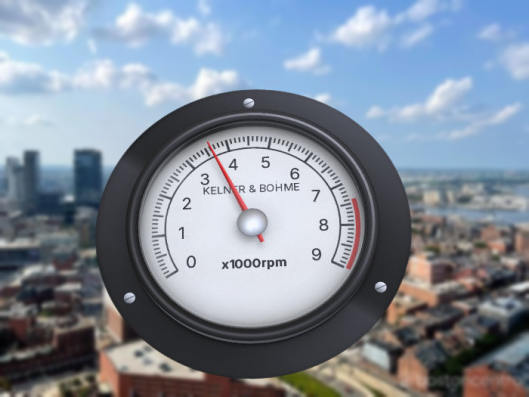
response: 3600; rpm
